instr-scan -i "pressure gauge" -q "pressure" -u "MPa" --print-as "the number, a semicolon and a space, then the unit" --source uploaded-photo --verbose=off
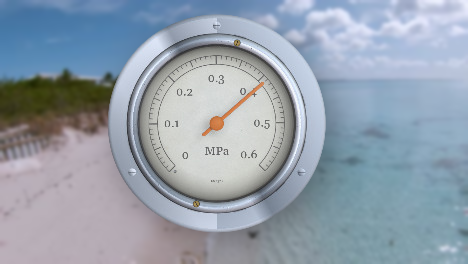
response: 0.41; MPa
